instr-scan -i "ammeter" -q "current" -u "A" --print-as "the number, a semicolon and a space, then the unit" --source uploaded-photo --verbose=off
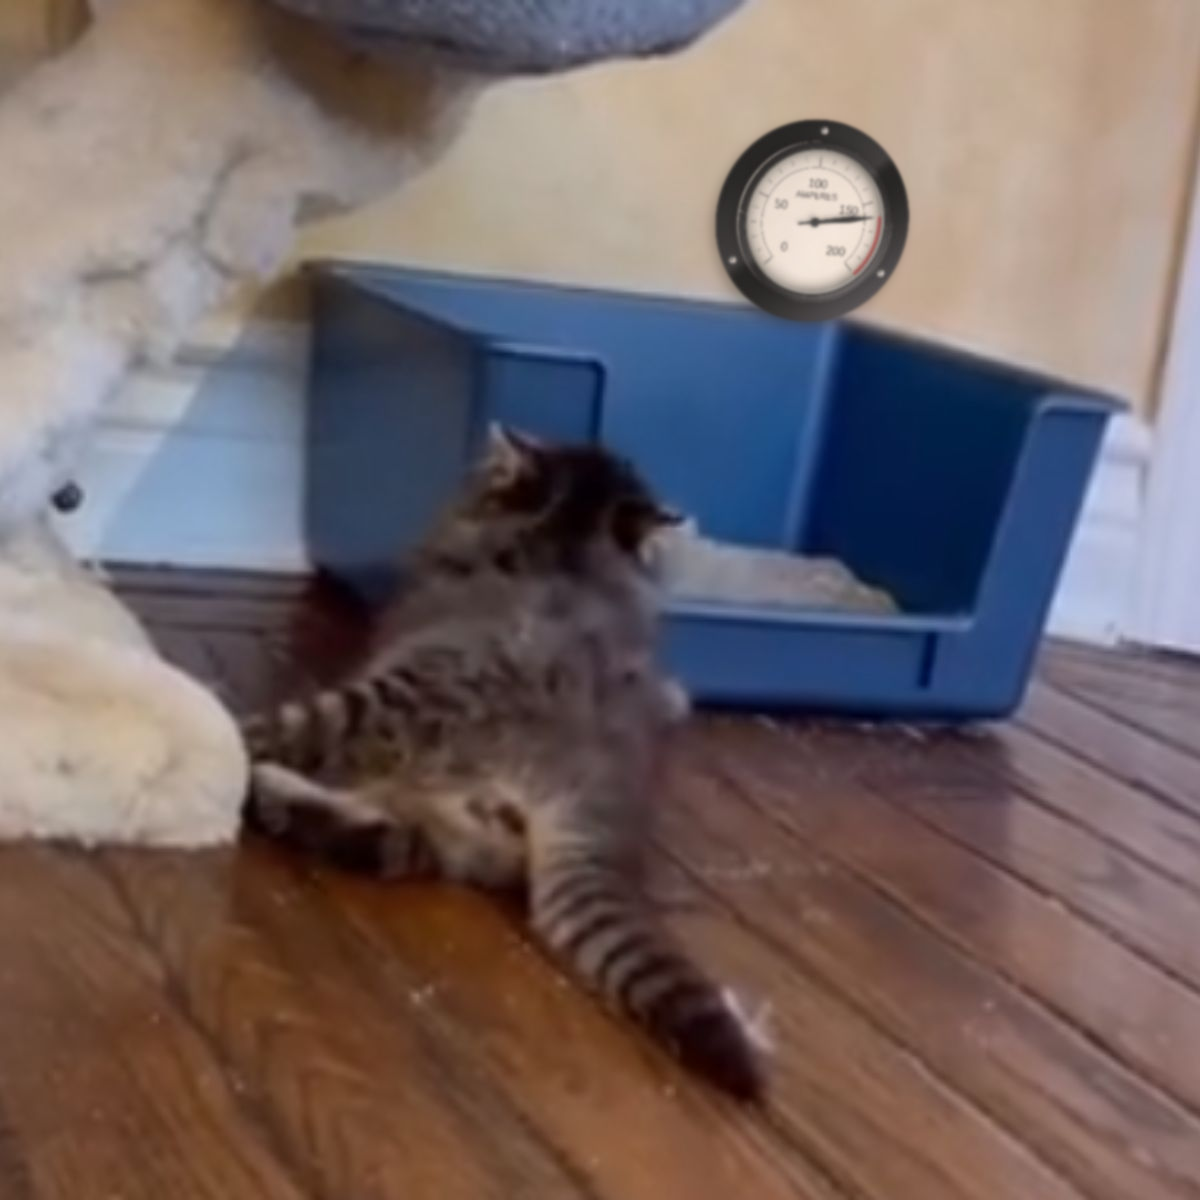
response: 160; A
